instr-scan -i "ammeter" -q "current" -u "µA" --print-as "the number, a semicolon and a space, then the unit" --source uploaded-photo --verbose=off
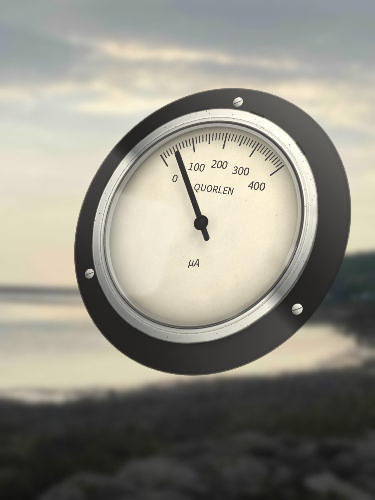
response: 50; µA
